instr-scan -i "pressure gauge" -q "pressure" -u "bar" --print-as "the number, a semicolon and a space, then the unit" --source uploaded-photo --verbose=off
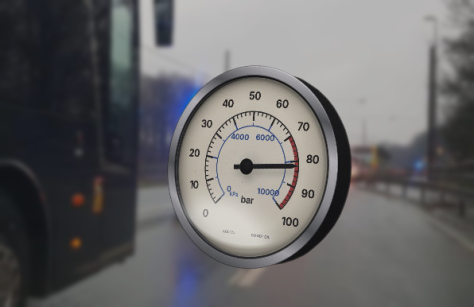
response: 82; bar
